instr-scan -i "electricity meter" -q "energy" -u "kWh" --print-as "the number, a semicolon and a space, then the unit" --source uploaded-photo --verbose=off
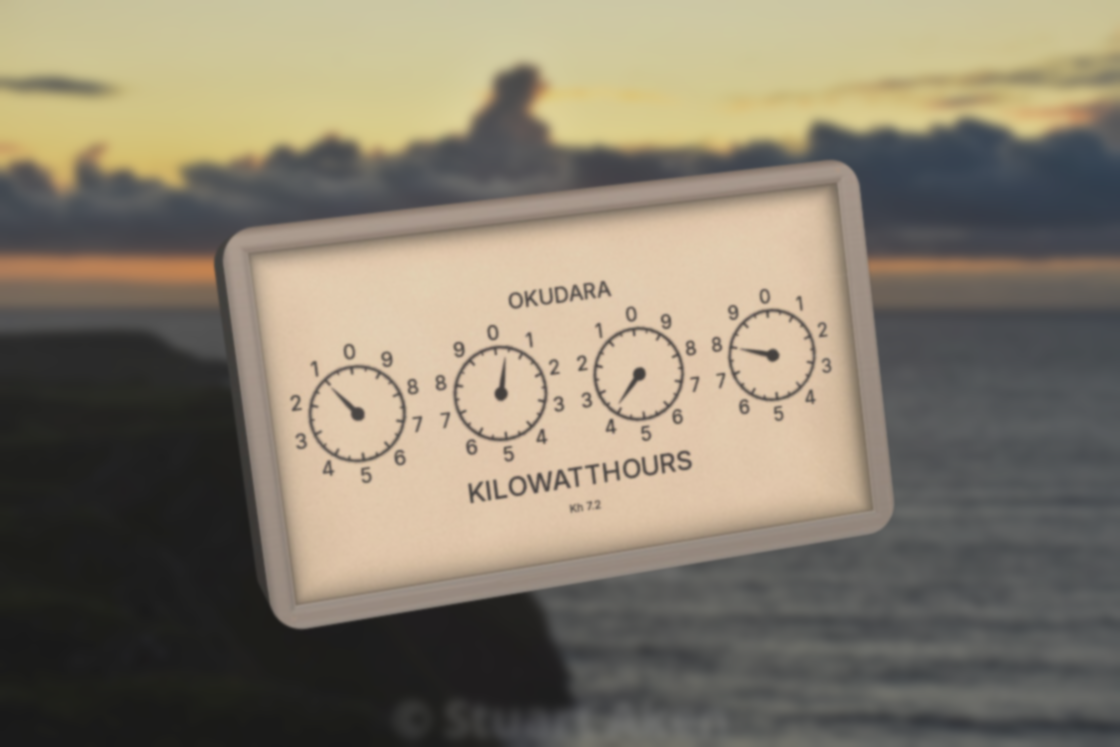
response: 1038; kWh
